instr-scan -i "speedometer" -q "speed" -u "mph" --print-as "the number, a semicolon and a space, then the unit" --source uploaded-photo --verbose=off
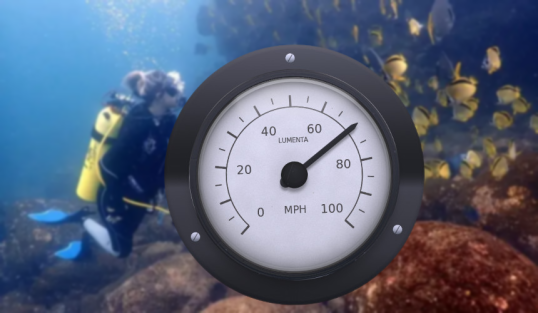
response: 70; mph
